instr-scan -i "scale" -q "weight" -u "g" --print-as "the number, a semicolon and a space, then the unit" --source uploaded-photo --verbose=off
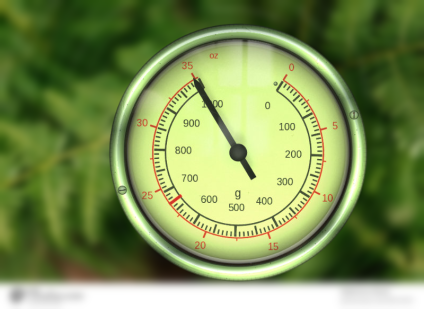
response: 990; g
